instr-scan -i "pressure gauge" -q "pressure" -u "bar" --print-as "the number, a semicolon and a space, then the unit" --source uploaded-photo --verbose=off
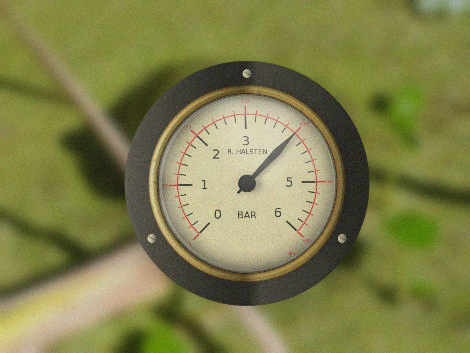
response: 4; bar
